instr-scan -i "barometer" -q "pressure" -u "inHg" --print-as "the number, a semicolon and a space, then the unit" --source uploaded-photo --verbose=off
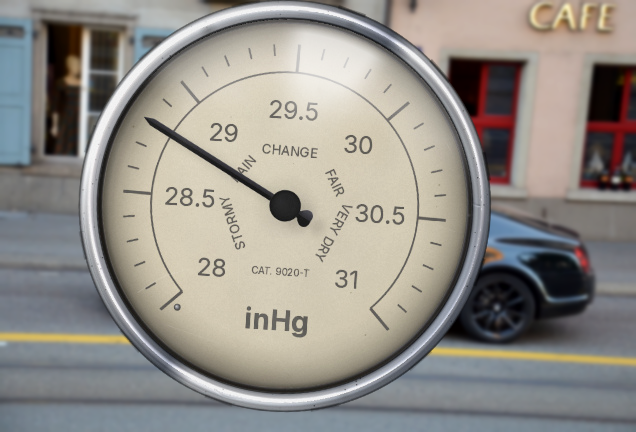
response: 28.8; inHg
